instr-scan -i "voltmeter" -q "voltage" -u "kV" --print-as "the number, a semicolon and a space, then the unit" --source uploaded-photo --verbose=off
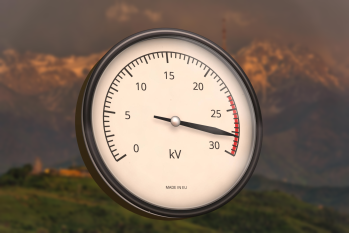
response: 28; kV
